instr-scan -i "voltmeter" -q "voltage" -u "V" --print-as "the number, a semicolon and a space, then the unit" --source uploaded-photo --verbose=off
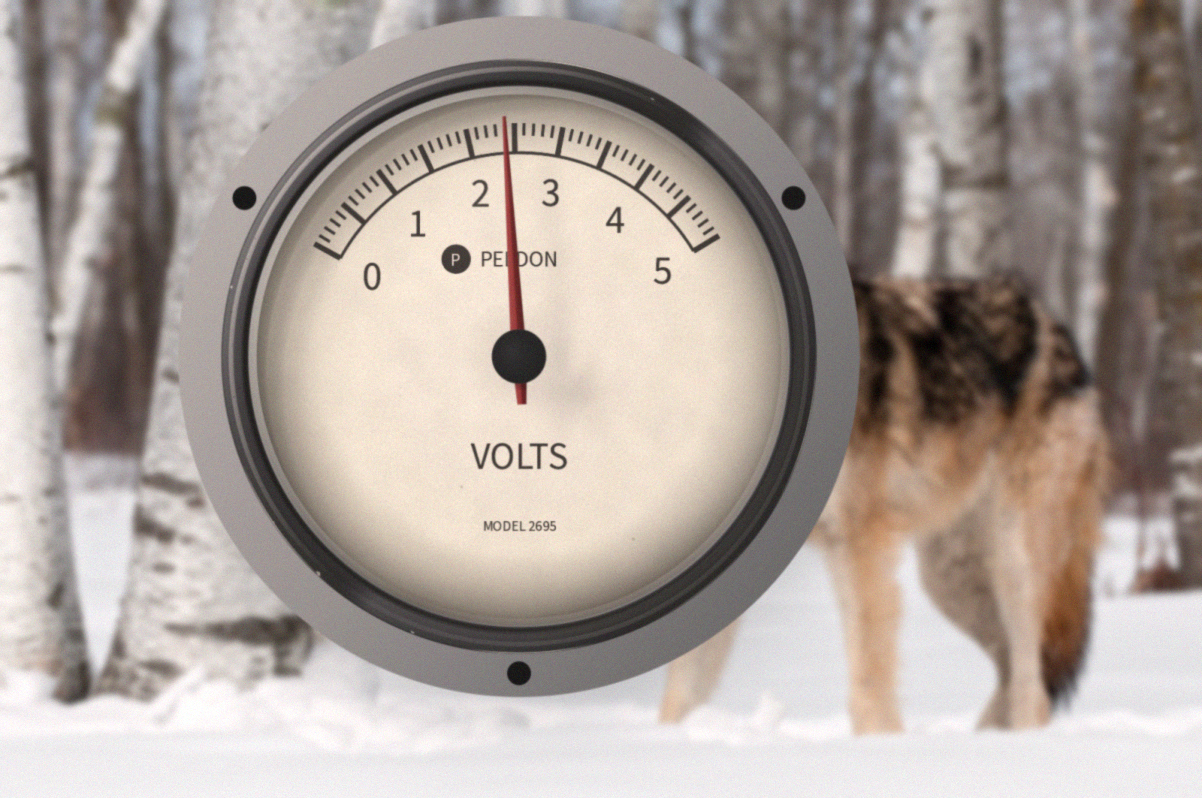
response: 2.4; V
